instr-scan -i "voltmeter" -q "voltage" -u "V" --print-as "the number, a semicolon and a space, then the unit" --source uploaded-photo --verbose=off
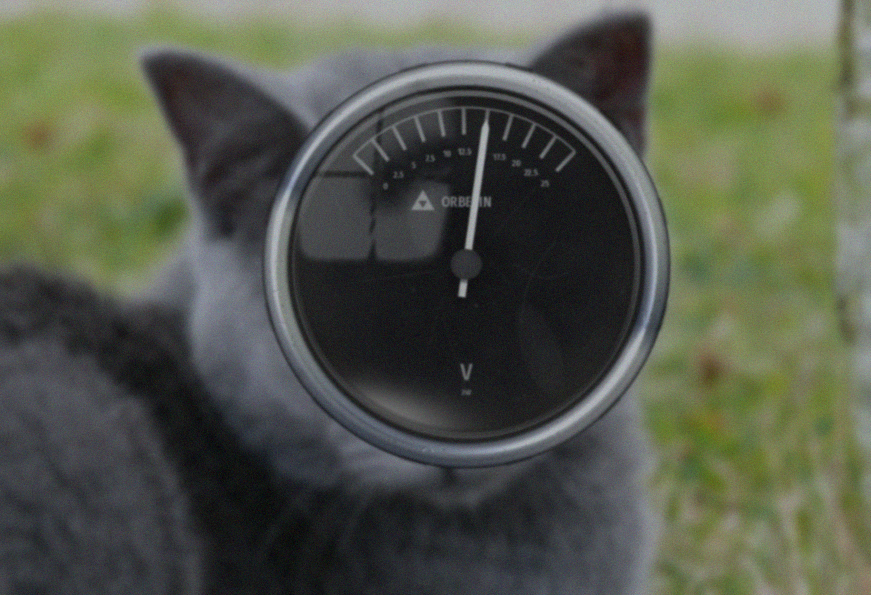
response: 15; V
